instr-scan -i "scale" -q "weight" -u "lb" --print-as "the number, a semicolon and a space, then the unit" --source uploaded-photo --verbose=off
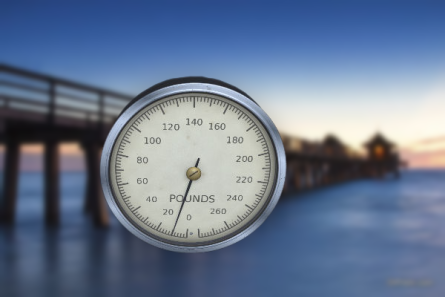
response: 10; lb
